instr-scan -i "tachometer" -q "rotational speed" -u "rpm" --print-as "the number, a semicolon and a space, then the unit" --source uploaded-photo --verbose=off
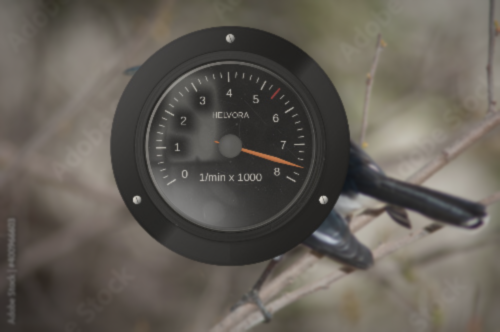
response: 7600; rpm
